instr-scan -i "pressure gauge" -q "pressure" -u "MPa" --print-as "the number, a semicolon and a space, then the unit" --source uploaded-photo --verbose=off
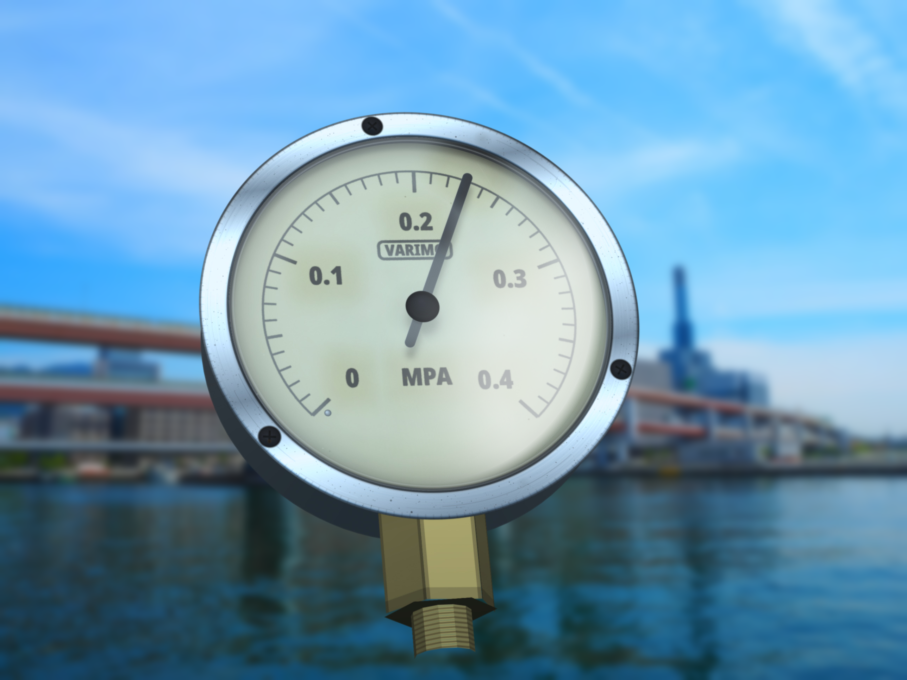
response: 0.23; MPa
